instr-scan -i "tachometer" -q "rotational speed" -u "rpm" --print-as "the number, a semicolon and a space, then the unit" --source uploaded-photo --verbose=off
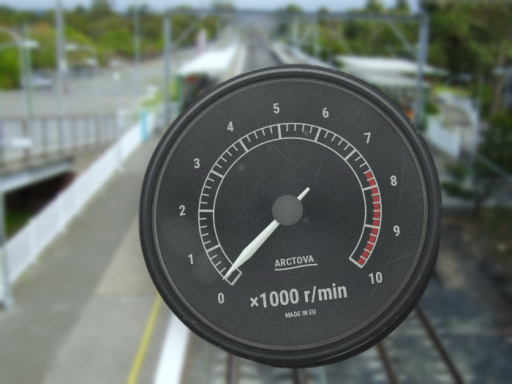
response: 200; rpm
